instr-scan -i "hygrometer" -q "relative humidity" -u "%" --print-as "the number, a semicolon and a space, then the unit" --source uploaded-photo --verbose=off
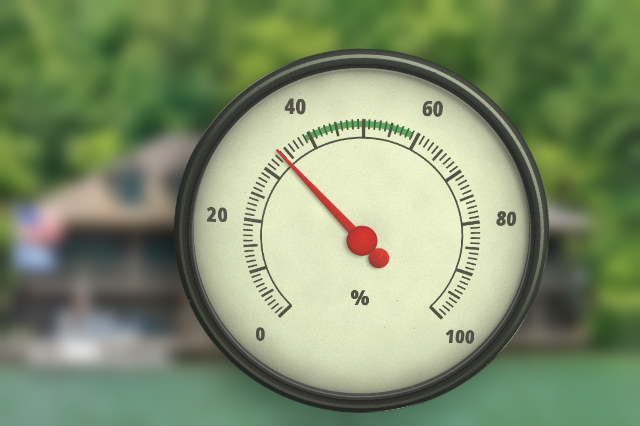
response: 34; %
